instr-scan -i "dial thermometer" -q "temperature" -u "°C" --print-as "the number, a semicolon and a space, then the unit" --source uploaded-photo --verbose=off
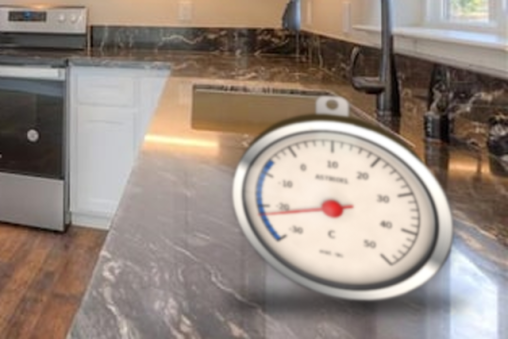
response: -22; °C
